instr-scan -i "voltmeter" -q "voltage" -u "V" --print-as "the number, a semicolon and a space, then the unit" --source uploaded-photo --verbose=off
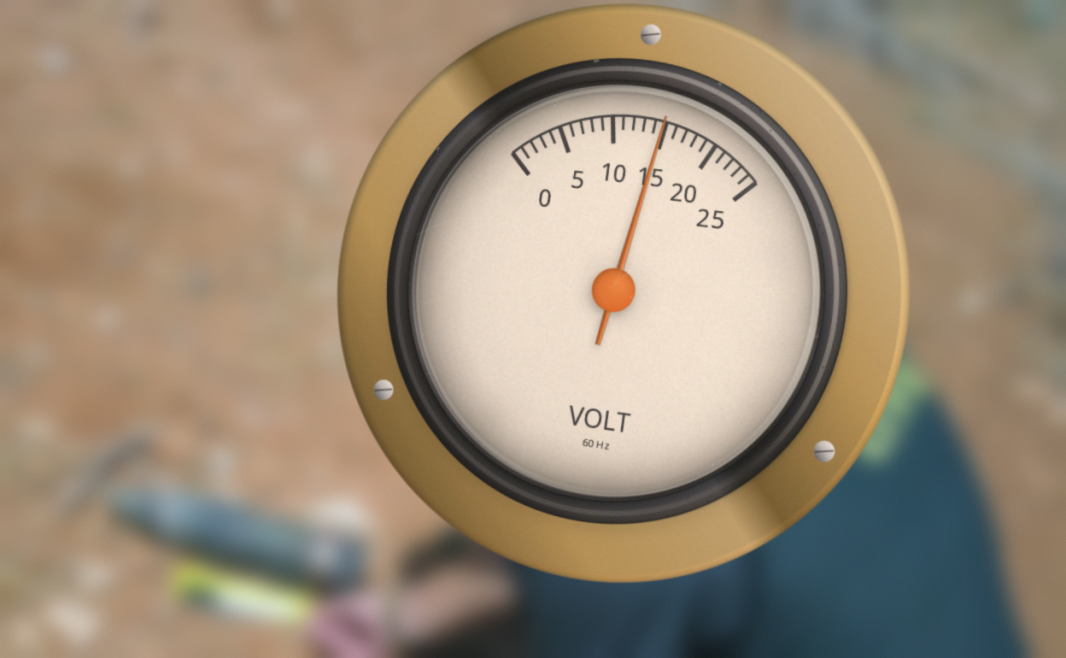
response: 15; V
